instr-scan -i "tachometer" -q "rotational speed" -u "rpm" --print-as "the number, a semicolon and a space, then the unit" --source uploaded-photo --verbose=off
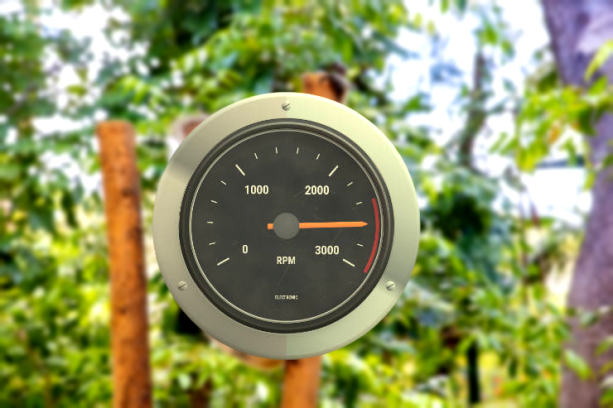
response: 2600; rpm
